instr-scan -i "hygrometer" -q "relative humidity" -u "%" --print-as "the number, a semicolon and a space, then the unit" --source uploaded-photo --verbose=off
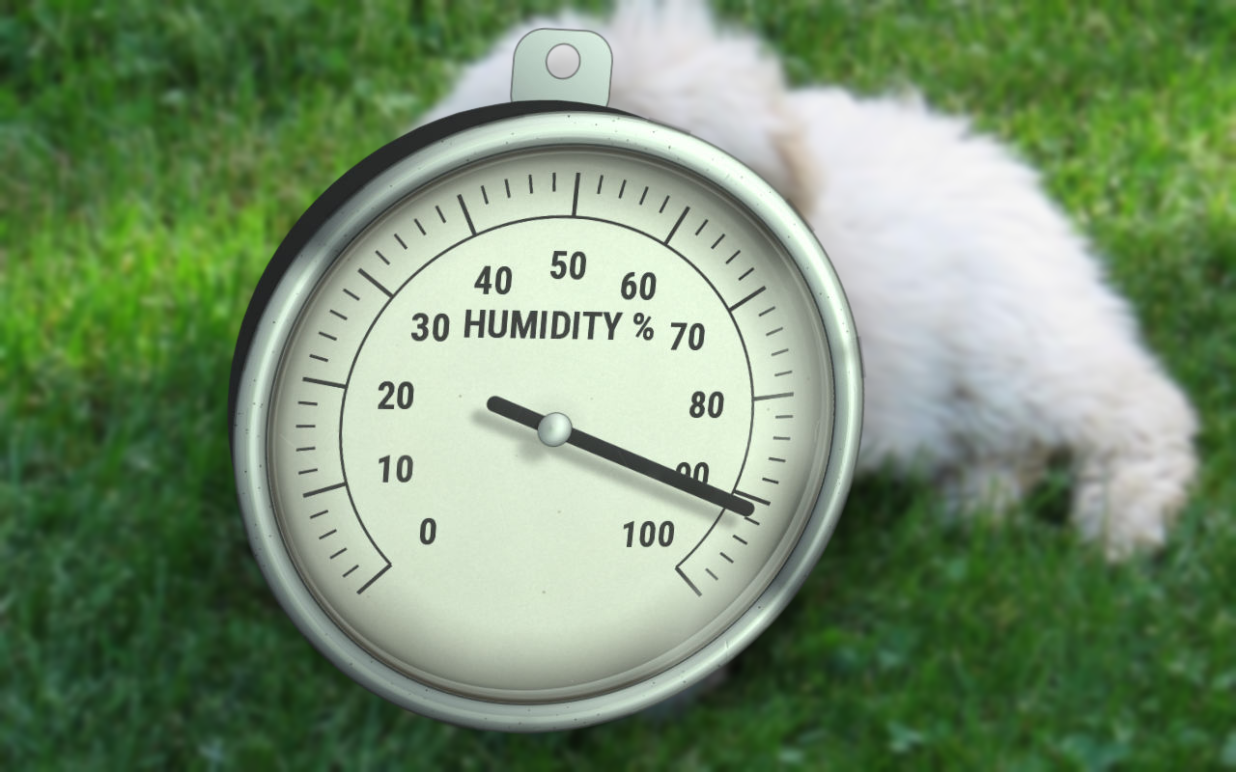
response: 91; %
